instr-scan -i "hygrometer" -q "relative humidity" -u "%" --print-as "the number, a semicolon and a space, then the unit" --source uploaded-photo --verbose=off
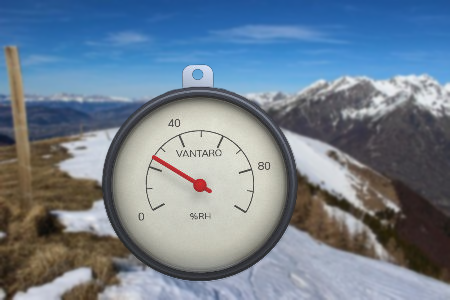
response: 25; %
